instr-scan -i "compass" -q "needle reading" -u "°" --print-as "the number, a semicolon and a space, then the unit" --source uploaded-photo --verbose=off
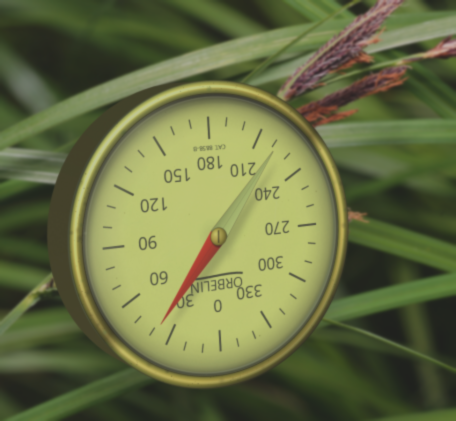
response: 40; °
